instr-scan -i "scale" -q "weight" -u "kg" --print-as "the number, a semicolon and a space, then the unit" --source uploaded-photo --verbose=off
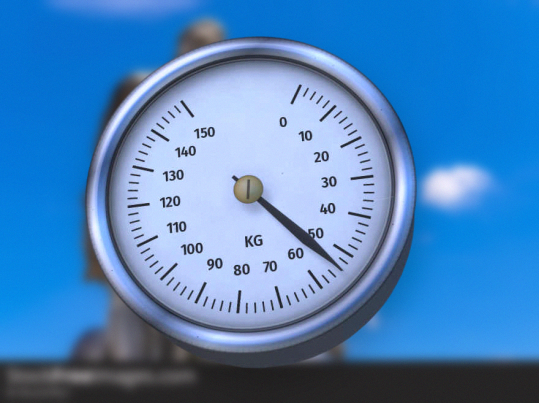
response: 54; kg
